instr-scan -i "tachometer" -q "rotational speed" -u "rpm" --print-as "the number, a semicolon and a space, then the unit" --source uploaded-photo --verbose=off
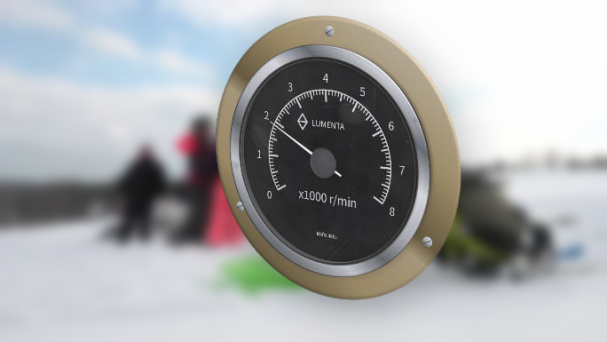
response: 2000; rpm
